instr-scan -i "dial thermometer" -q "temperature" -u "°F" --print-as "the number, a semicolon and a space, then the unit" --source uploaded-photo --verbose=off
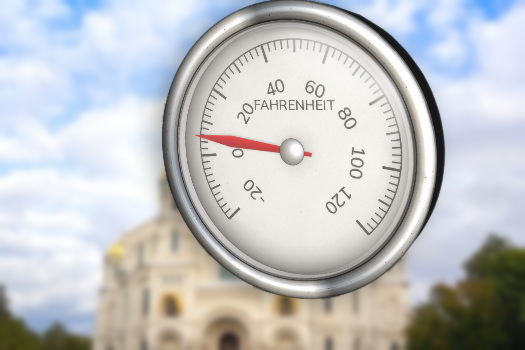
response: 6; °F
